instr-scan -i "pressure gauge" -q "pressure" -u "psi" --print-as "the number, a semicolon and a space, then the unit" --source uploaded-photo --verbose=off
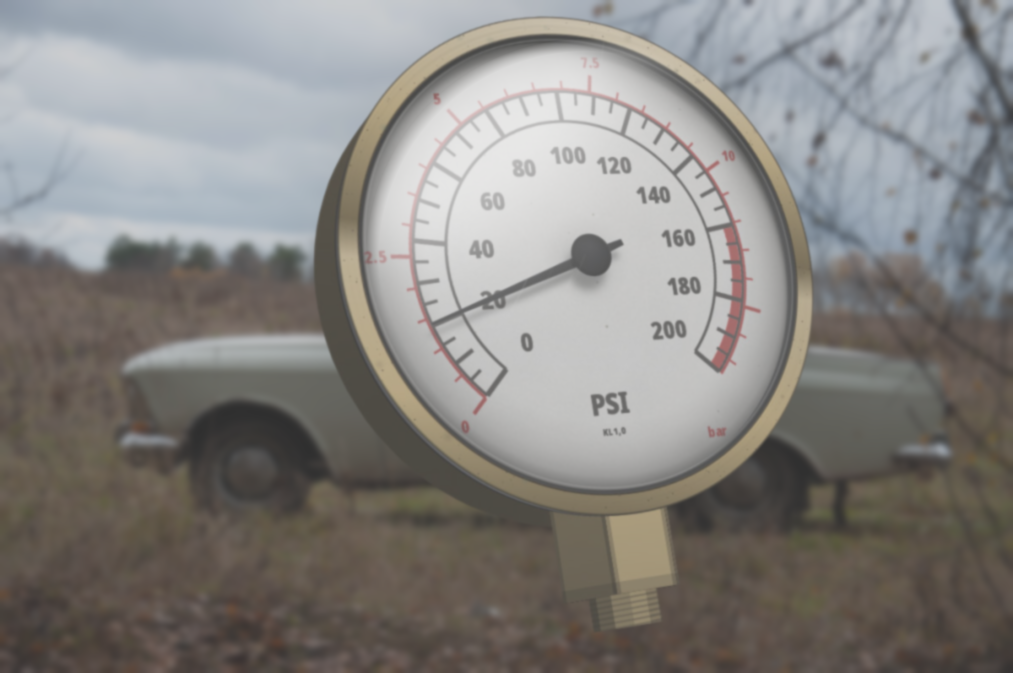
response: 20; psi
